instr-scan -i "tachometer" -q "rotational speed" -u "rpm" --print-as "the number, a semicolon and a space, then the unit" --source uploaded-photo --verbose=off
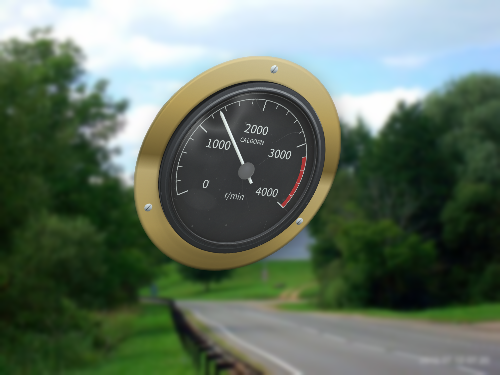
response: 1300; rpm
